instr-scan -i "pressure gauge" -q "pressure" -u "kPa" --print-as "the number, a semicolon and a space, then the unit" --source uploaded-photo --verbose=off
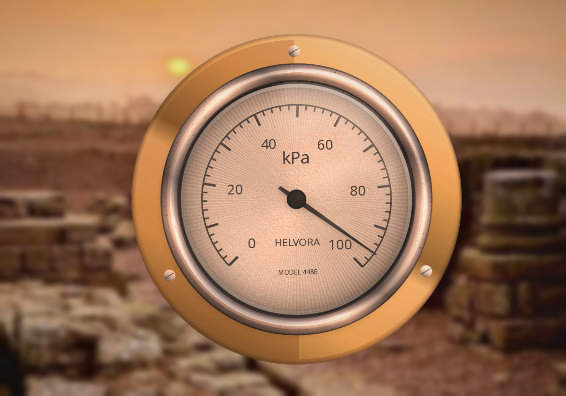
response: 96; kPa
